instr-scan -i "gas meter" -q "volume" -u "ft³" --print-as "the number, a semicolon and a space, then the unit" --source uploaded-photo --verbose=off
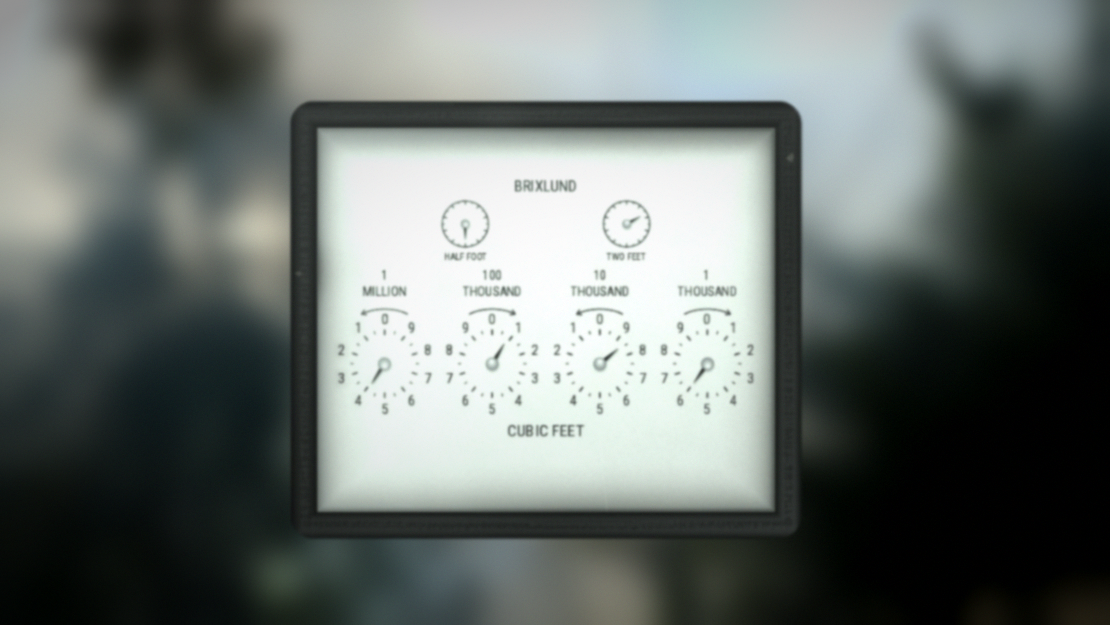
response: 408600; ft³
